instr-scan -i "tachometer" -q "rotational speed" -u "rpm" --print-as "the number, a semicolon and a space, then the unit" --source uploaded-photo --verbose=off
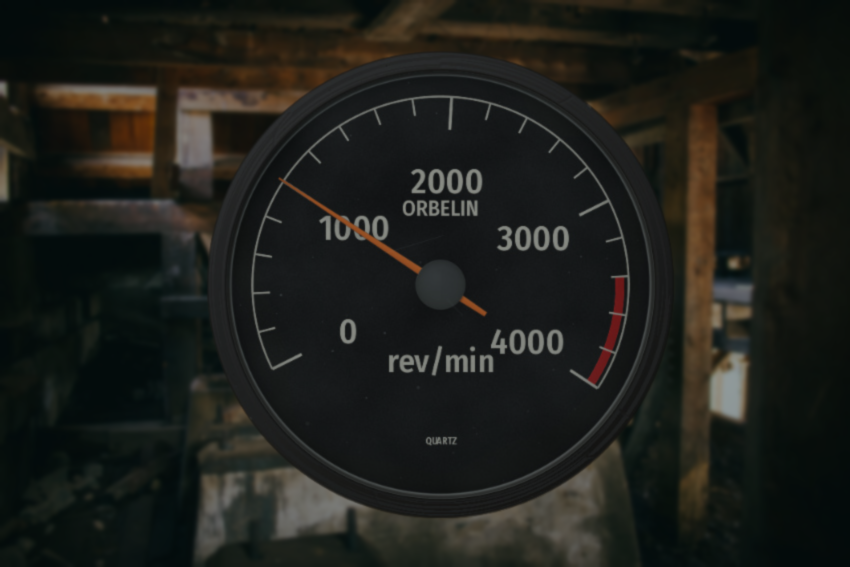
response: 1000; rpm
